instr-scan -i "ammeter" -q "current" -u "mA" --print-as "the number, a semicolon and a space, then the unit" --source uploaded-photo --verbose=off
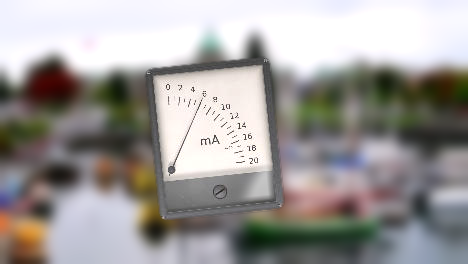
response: 6; mA
